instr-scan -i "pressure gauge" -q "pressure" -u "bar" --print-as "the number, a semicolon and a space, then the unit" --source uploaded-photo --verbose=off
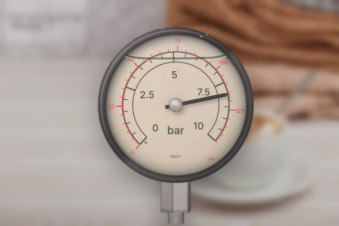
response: 8; bar
